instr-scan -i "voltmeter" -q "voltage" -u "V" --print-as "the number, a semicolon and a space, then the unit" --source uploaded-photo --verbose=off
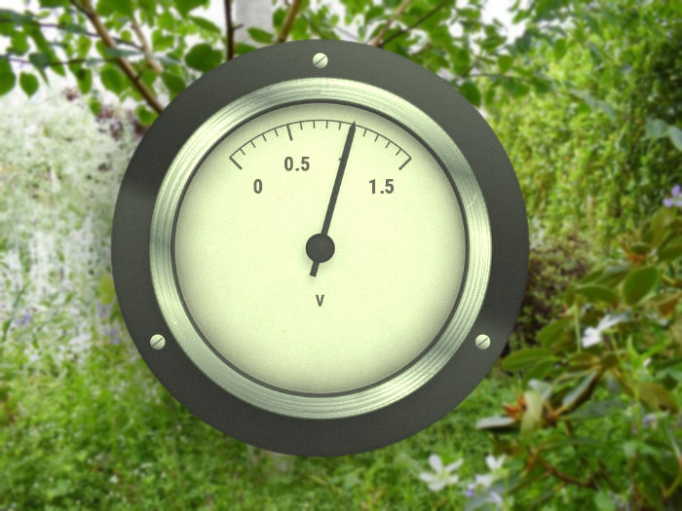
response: 1; V
